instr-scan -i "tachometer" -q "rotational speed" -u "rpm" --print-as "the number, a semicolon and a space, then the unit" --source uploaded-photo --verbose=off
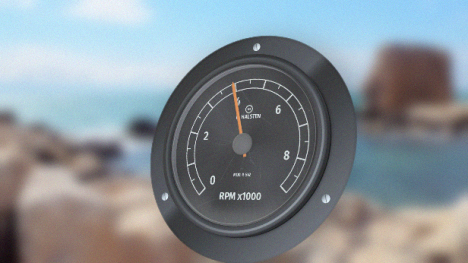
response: 4000; rpm
